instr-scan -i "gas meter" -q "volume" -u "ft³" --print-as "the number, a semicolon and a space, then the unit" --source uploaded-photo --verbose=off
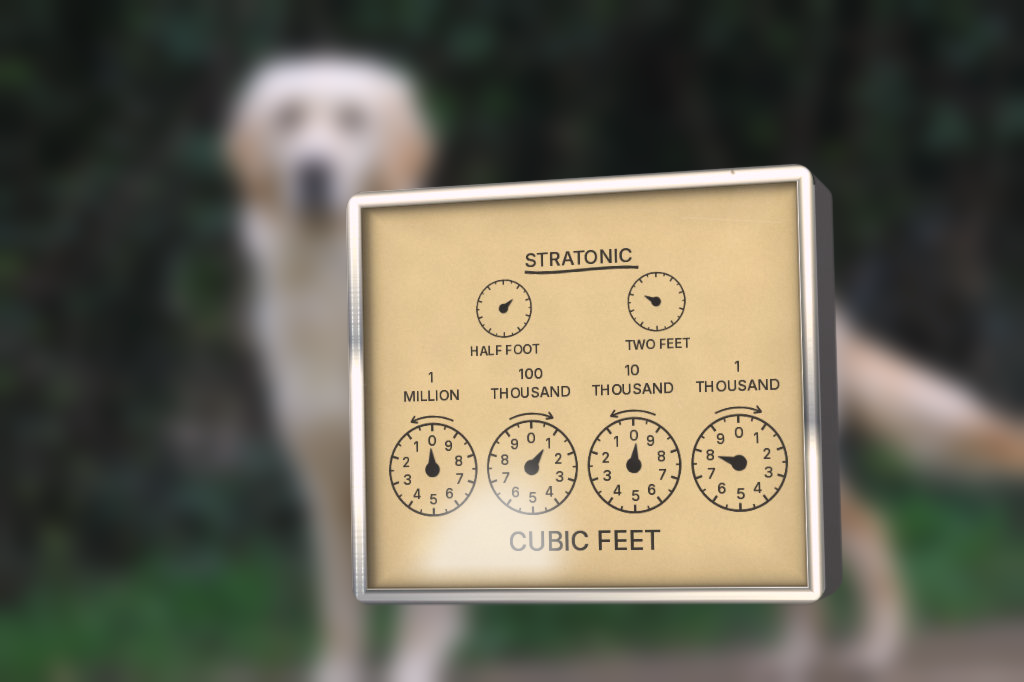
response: 9800; ft³
